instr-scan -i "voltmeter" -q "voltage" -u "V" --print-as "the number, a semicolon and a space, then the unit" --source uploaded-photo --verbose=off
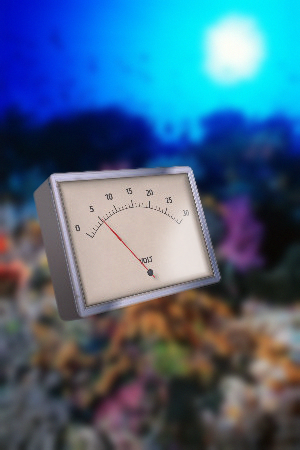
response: 5; V
